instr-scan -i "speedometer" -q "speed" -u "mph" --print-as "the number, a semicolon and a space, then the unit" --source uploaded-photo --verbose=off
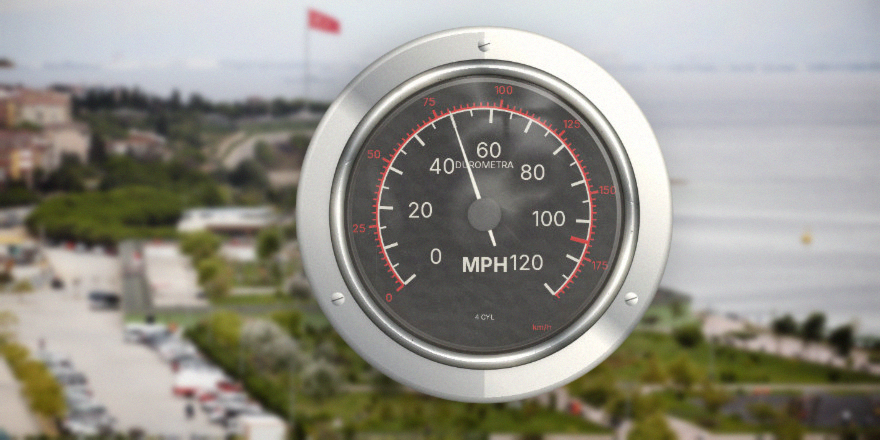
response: 50; mph
